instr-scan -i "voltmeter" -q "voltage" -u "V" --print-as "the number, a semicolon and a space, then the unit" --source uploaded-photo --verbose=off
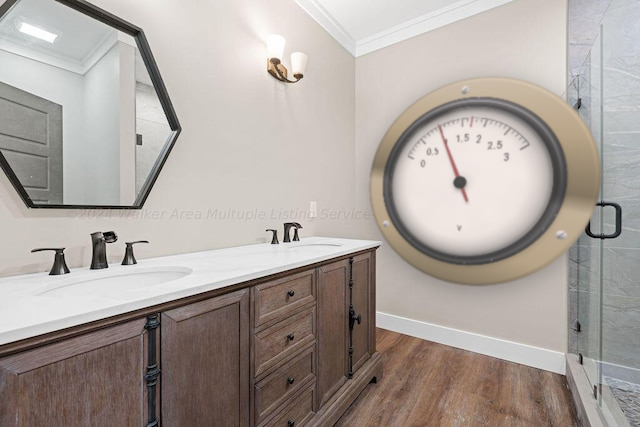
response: 1; V
